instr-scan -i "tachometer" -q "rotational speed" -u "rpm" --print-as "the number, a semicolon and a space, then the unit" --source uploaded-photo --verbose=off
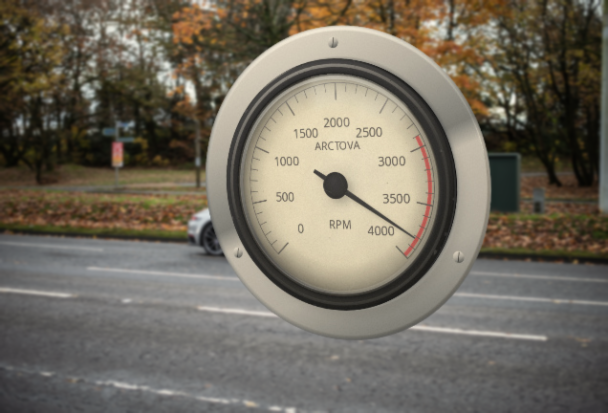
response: 3800; rpm
